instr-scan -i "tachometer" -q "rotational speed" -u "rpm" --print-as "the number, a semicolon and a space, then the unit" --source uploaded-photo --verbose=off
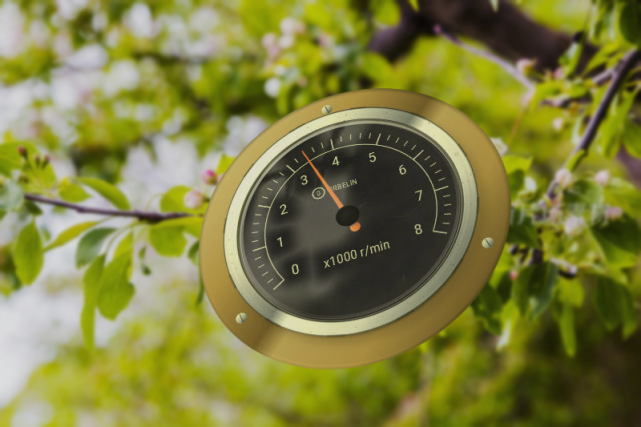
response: 3400; rpm
